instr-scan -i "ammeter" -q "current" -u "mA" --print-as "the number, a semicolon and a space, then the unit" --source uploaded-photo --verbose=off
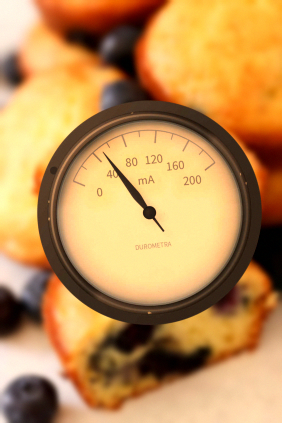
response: 50; mA
